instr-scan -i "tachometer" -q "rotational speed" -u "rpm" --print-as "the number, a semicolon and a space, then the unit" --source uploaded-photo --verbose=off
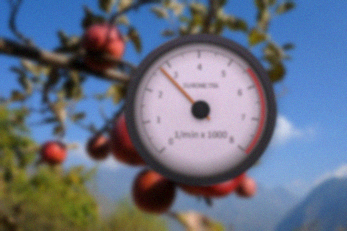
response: 2750; rpm
